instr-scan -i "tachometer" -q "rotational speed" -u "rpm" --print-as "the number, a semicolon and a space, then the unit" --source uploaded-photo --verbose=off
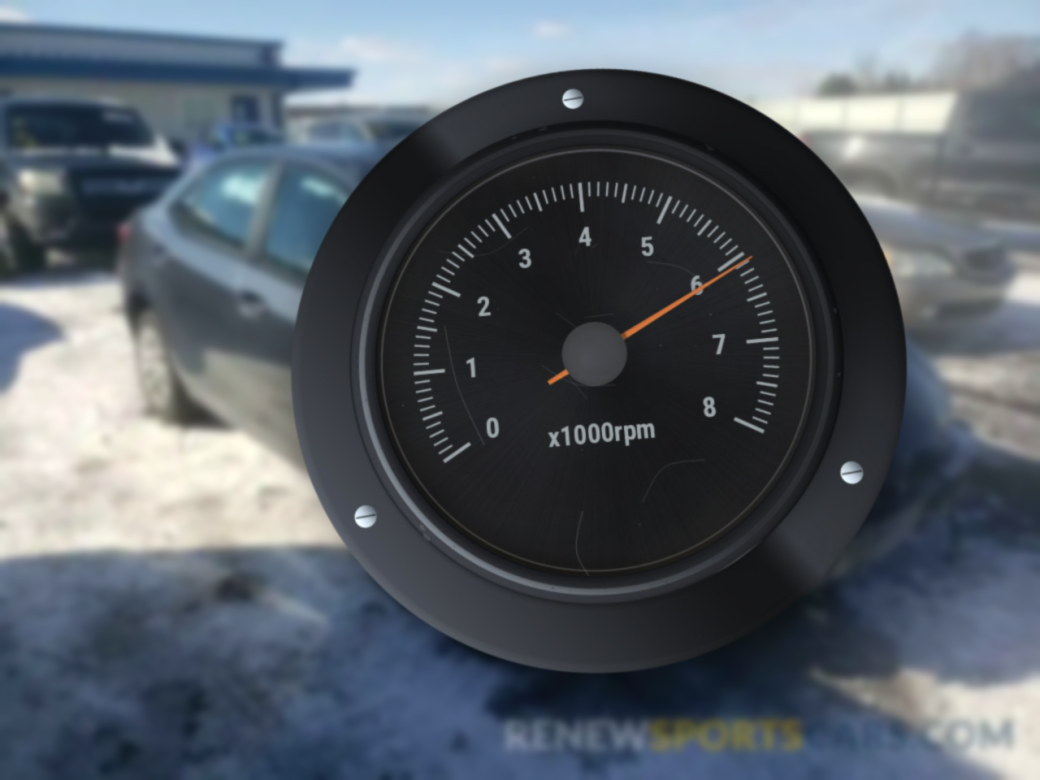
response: 6100; rpm
